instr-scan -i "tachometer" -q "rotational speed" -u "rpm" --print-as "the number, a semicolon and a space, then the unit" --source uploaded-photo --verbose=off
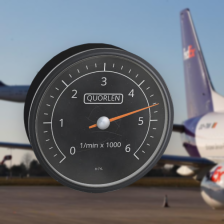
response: 4600; rpm
